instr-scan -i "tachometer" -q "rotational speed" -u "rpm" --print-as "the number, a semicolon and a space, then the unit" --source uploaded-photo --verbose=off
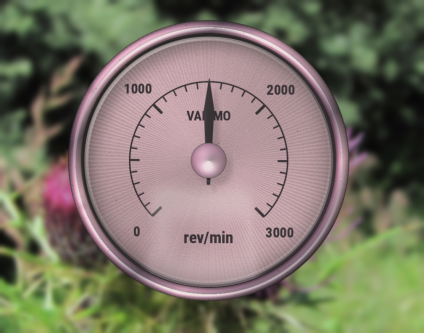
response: 1500; rpm
